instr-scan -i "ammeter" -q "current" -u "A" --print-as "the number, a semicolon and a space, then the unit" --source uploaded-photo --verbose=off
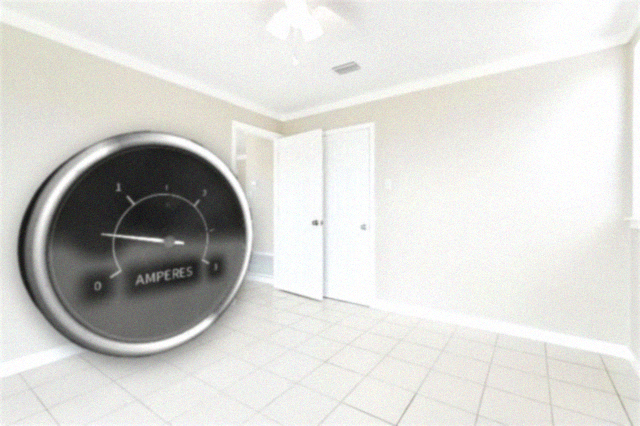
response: 0.5; A
